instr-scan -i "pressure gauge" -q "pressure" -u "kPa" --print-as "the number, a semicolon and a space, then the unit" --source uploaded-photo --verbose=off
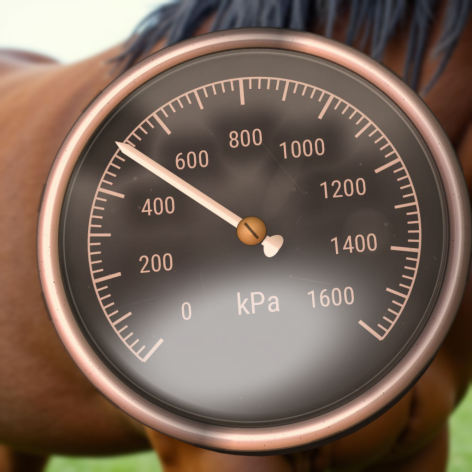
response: 500; kPa
